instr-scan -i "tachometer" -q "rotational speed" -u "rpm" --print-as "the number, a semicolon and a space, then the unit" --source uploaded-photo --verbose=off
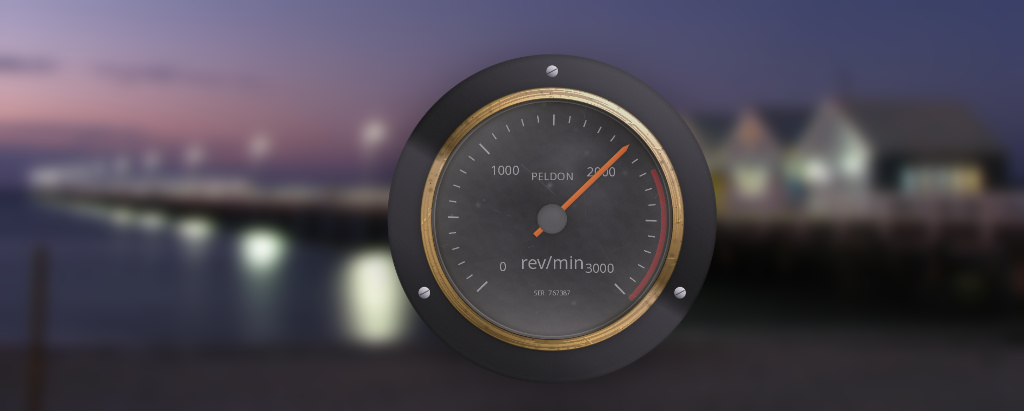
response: 2000; rpm
